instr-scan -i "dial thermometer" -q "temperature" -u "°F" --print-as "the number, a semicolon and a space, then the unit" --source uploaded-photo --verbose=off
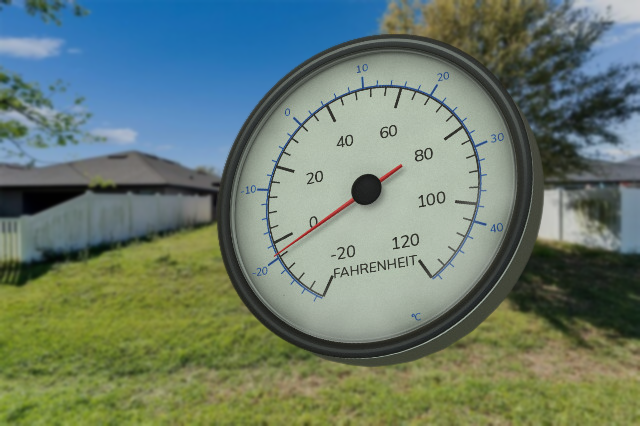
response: -4; °F
